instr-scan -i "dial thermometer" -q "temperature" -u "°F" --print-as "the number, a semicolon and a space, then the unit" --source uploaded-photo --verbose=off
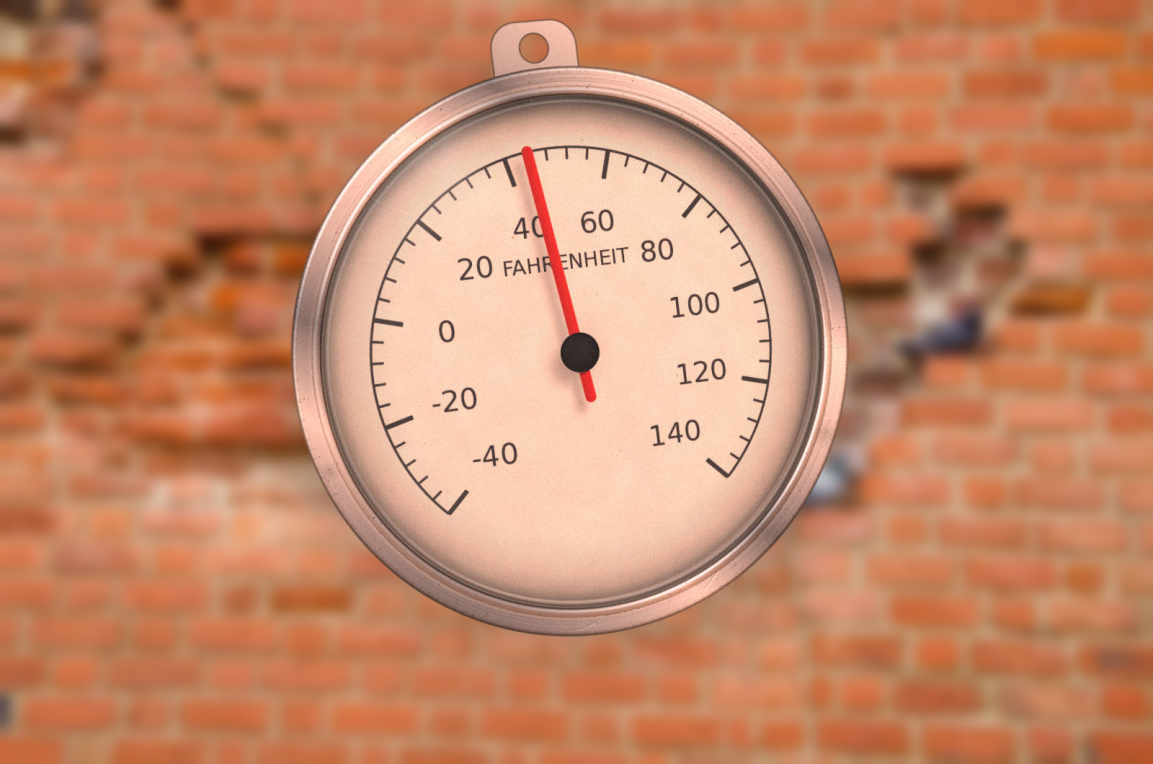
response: 44; °F
